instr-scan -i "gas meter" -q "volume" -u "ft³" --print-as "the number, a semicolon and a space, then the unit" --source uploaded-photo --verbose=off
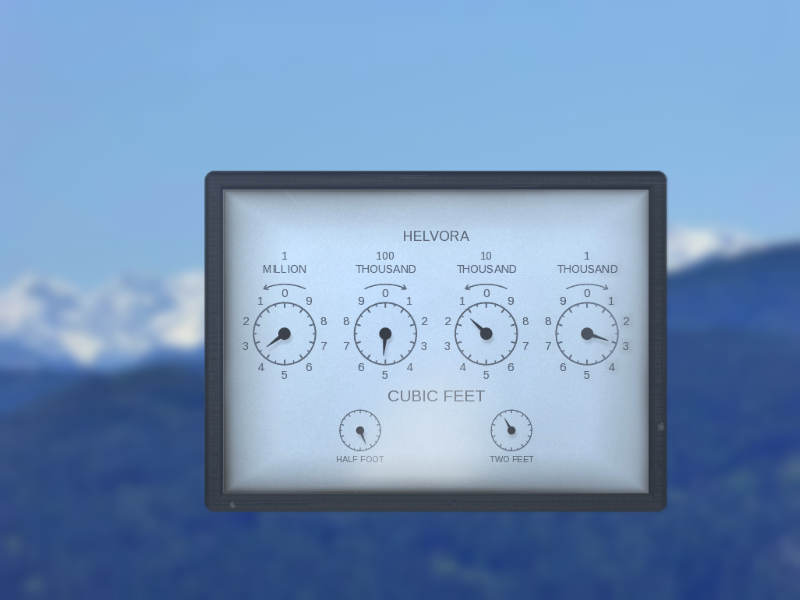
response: 351300; ft³
